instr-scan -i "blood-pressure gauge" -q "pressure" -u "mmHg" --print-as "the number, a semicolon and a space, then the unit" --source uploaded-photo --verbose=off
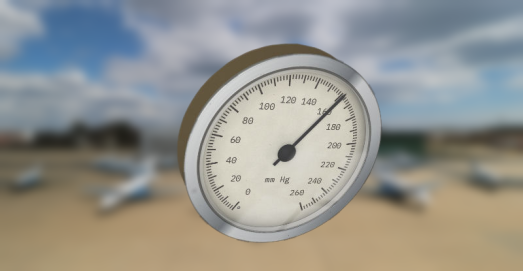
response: 160; mmHg
